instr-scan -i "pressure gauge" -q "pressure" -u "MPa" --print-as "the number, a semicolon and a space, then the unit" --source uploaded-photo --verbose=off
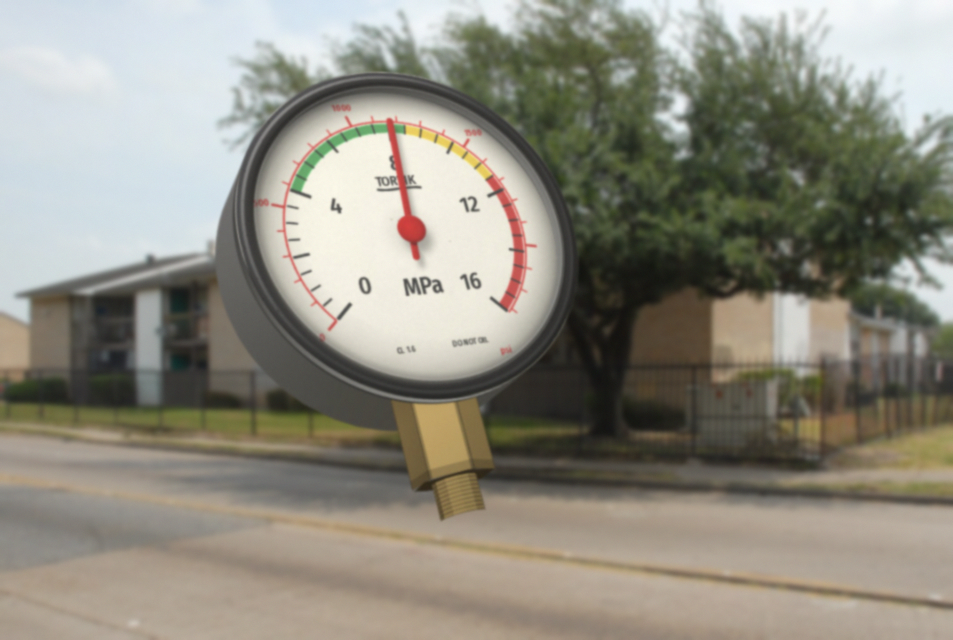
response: 8; MPa
